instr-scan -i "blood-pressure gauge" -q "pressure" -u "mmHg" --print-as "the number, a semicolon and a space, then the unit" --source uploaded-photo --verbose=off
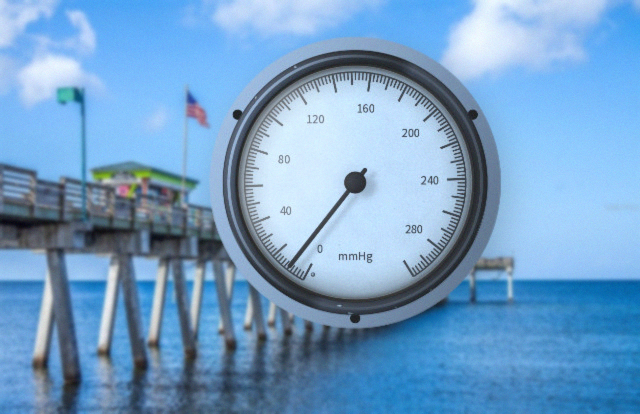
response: 10; mmHg
